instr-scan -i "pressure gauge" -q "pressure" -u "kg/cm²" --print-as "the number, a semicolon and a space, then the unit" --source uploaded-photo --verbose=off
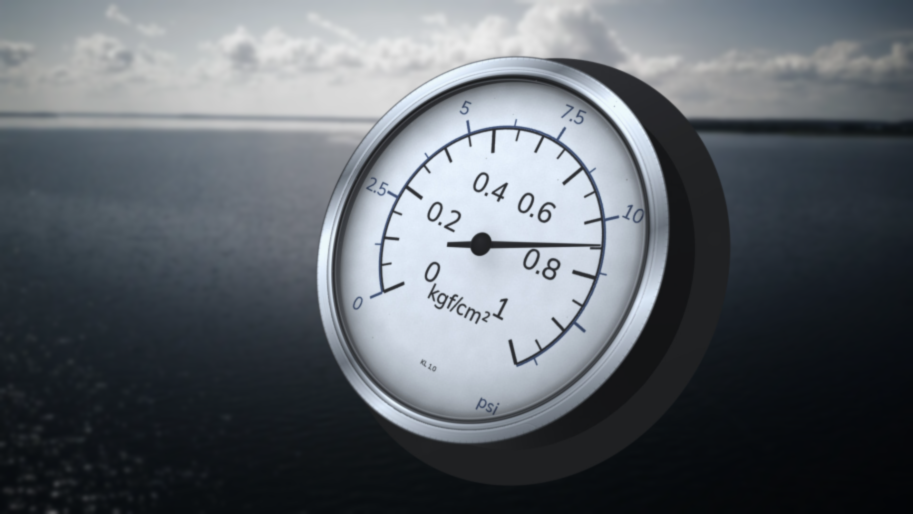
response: 0.75; kg/cm²
